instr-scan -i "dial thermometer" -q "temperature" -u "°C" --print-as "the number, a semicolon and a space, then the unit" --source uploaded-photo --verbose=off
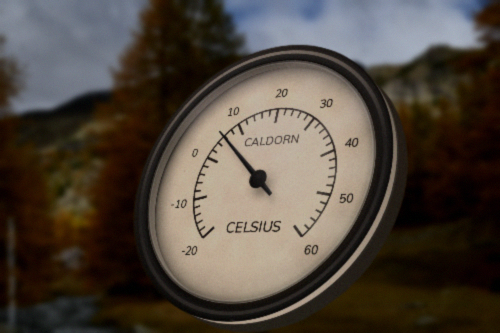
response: 6; °C
